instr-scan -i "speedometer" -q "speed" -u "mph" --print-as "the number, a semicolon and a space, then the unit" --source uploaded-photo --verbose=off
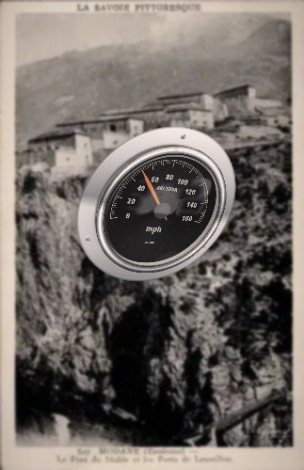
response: 50; mph
